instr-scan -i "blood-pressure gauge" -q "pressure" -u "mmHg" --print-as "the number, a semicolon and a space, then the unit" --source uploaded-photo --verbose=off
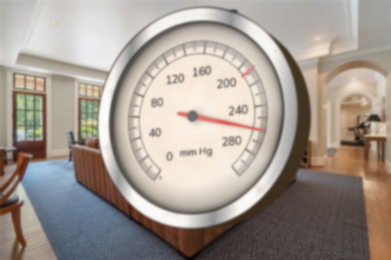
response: 260; mmHg
